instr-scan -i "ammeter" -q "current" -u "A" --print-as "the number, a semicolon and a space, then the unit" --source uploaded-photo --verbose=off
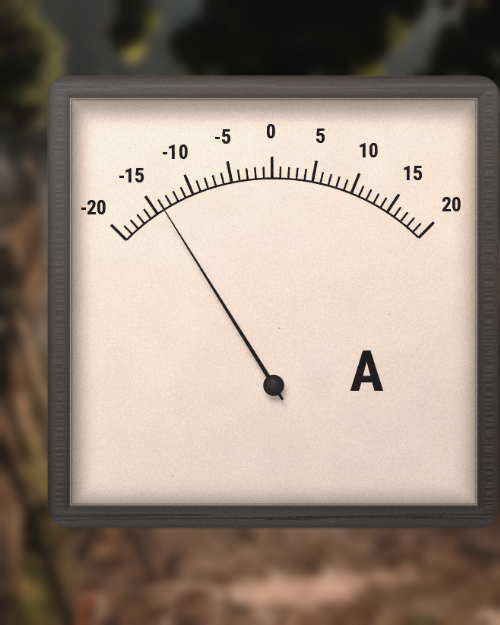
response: -14; A
